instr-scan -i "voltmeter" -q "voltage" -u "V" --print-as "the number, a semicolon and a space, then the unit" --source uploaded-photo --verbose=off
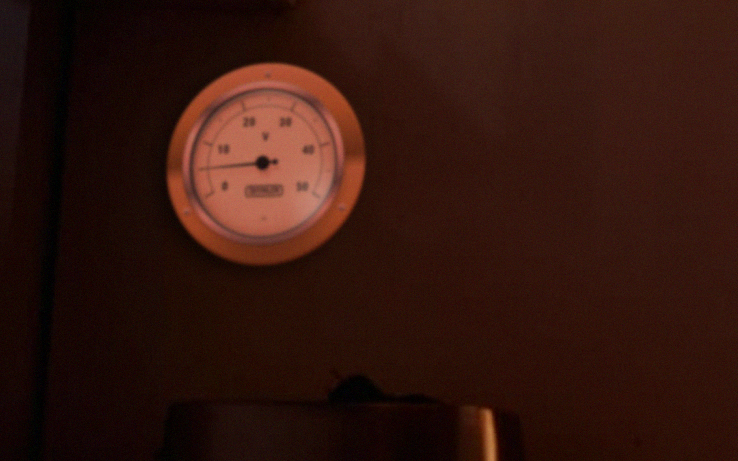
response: 5; V
